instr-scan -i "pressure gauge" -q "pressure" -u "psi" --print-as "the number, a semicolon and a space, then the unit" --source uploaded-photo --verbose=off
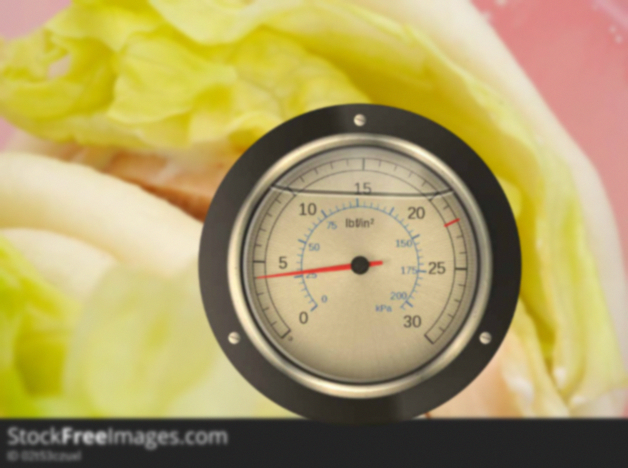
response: 4; psi
